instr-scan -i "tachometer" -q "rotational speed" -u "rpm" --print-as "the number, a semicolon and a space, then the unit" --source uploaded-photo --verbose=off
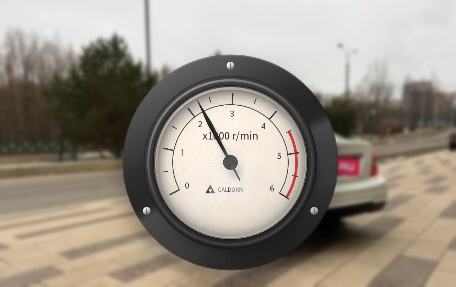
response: 2250; rpm
